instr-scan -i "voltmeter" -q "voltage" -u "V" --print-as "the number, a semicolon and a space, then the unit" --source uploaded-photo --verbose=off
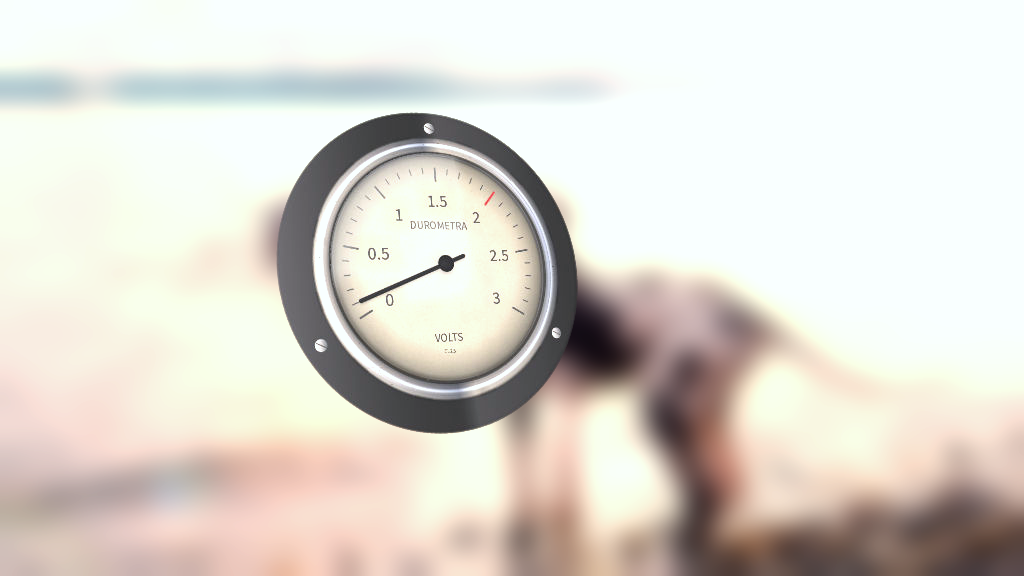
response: 0.1; V
